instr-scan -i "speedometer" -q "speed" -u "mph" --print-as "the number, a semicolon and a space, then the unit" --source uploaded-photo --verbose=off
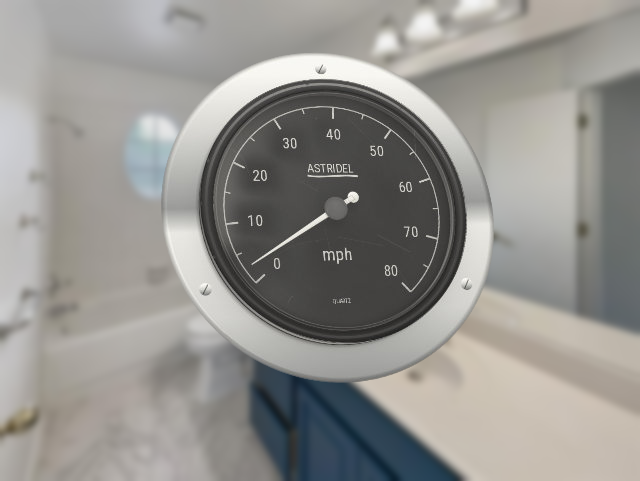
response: 2.5; mph
